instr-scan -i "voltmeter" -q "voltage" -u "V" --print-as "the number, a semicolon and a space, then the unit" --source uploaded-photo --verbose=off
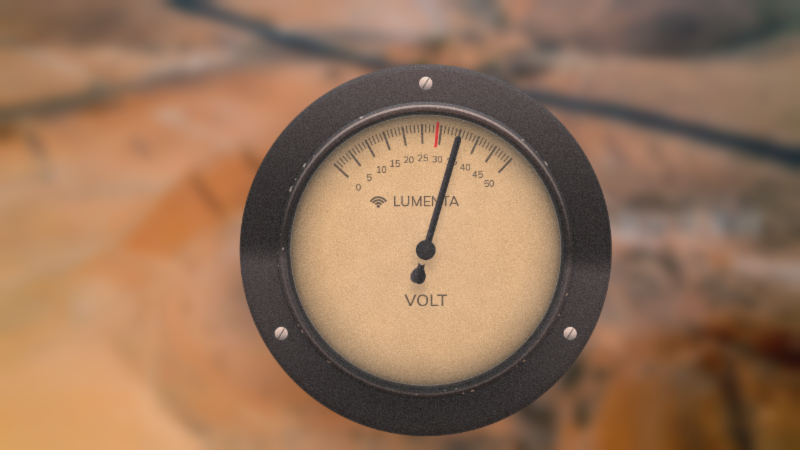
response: 35; V
